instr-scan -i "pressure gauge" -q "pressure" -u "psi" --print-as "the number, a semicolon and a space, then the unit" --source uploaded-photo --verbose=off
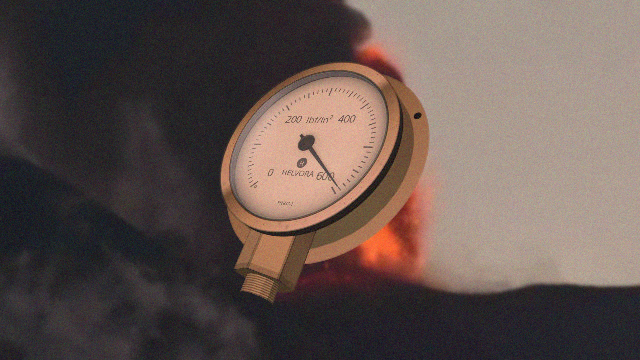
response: 590; psi
